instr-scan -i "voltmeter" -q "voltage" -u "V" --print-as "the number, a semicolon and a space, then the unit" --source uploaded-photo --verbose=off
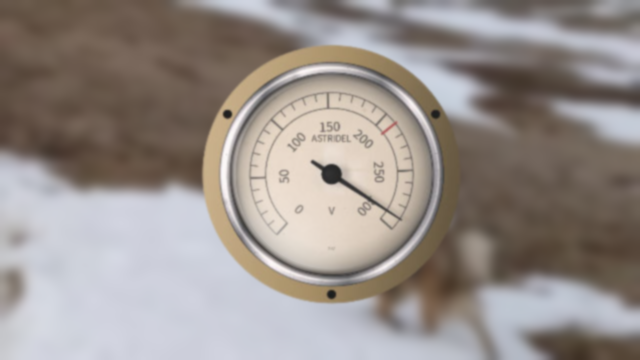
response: 290; V
